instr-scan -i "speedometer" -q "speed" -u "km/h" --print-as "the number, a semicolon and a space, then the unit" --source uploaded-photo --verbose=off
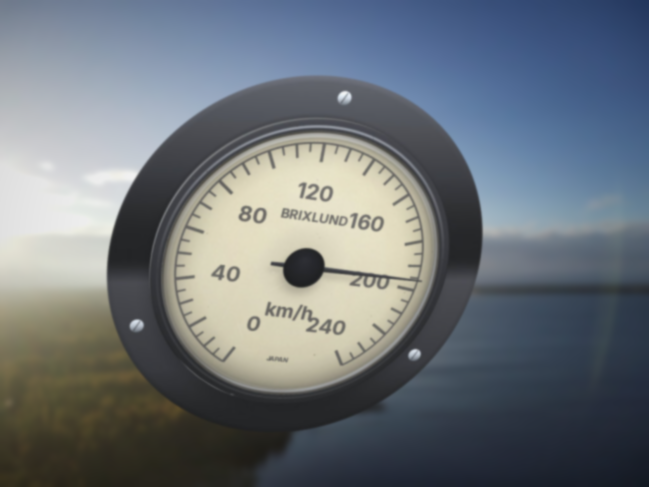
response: 195; km/h
